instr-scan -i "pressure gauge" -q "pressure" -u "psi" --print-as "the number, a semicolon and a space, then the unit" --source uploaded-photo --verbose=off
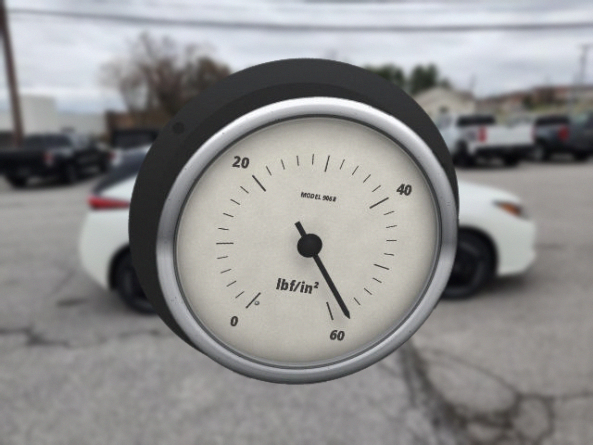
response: 58; psi
